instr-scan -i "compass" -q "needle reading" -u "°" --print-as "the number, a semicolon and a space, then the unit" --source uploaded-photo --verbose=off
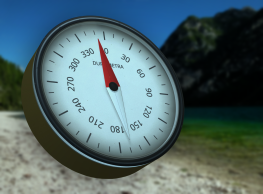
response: 350; °
